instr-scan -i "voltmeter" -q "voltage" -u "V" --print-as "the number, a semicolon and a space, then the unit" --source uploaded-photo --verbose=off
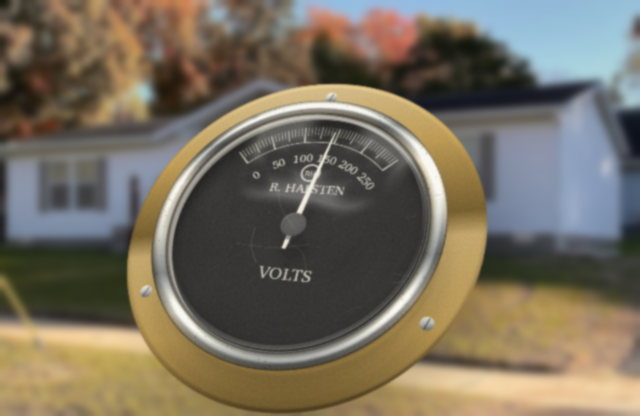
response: 150; V
